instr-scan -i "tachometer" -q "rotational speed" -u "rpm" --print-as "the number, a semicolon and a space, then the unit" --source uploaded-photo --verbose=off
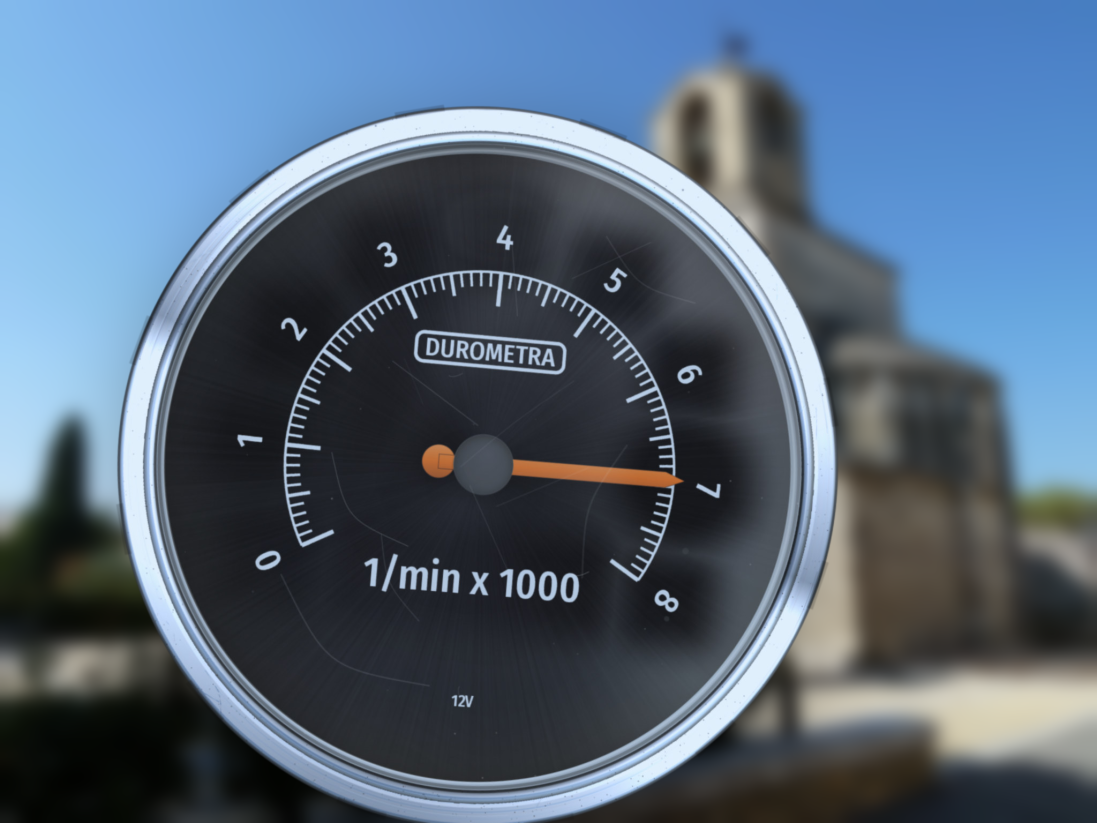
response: 6950; rpm
